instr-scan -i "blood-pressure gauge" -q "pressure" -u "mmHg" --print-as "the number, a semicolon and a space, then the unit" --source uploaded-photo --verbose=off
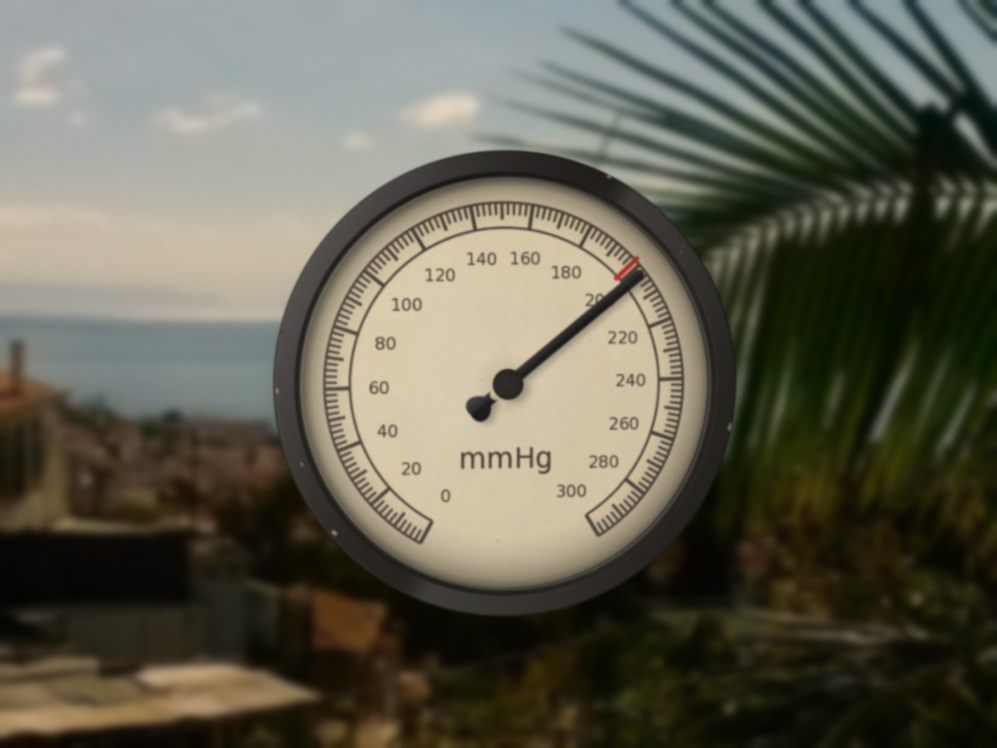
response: 202; mmHg
